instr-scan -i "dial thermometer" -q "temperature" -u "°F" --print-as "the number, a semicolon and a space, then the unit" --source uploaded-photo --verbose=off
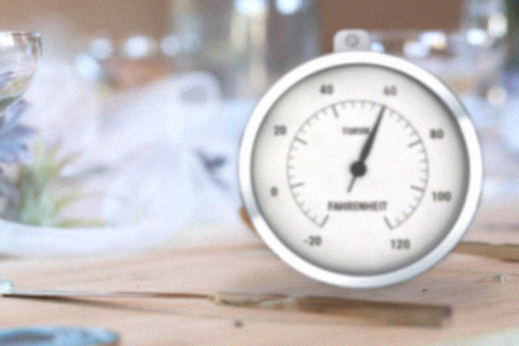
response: 60; °F
